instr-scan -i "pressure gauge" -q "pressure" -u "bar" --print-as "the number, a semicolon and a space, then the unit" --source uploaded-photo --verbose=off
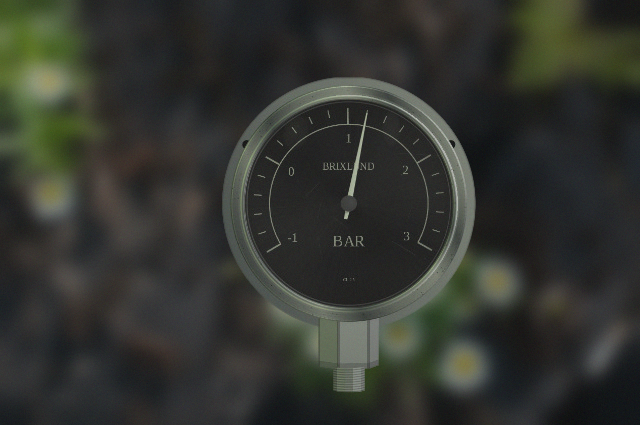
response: 1.2; bar
